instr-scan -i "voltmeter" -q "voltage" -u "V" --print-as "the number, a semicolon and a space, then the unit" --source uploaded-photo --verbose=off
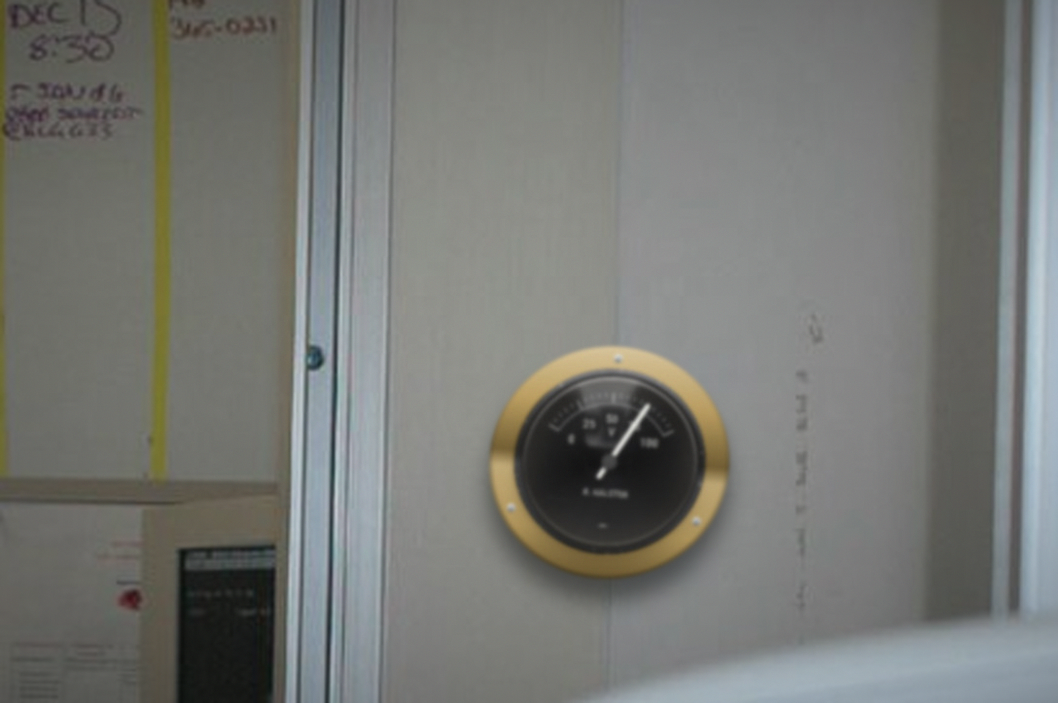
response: 75; V
